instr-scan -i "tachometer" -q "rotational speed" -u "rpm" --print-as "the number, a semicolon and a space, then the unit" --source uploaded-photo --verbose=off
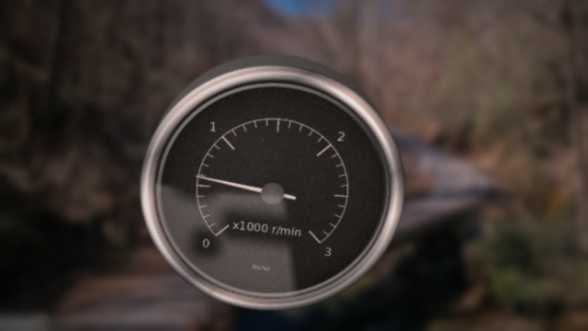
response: 600; rpm
